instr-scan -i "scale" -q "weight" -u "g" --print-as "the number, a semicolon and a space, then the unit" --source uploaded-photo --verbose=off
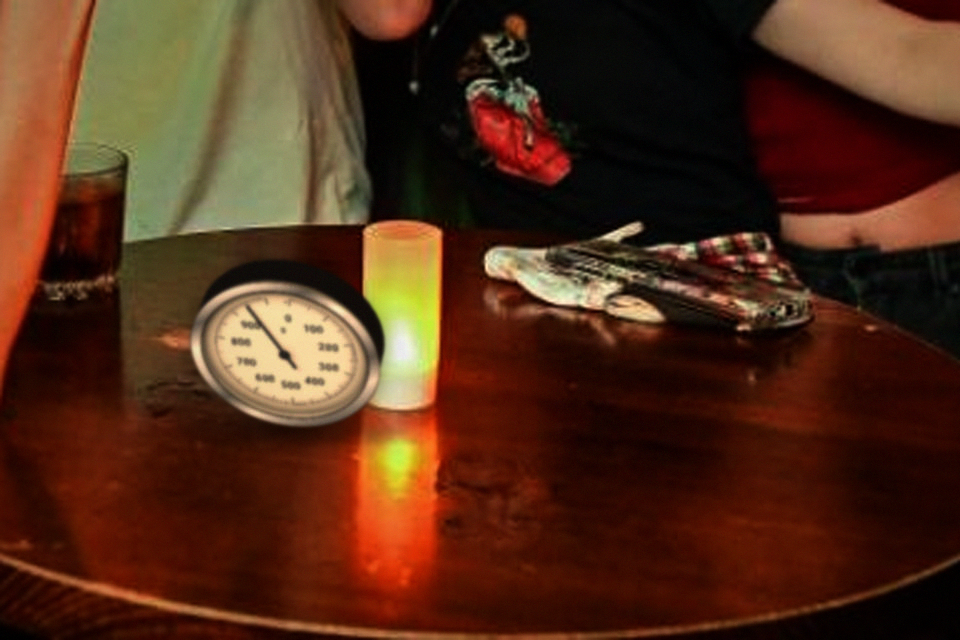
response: 950; g
